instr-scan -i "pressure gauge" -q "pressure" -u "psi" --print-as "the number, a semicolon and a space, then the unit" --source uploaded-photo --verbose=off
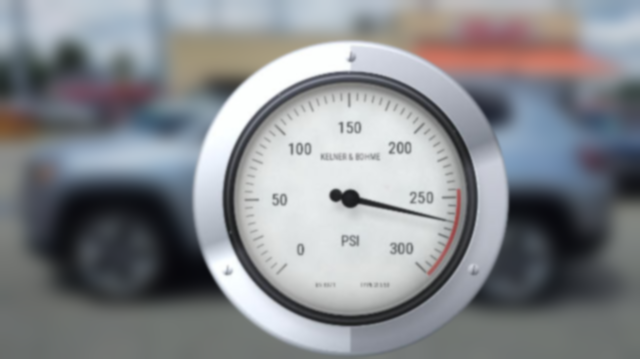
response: 265; psi
